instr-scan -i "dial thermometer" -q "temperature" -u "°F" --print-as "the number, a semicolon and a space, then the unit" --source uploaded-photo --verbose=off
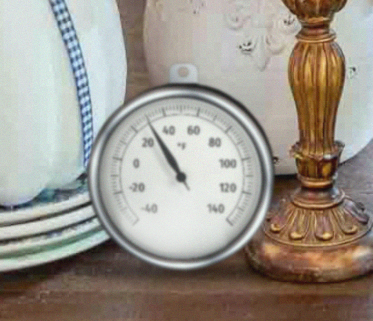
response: 30; °F
